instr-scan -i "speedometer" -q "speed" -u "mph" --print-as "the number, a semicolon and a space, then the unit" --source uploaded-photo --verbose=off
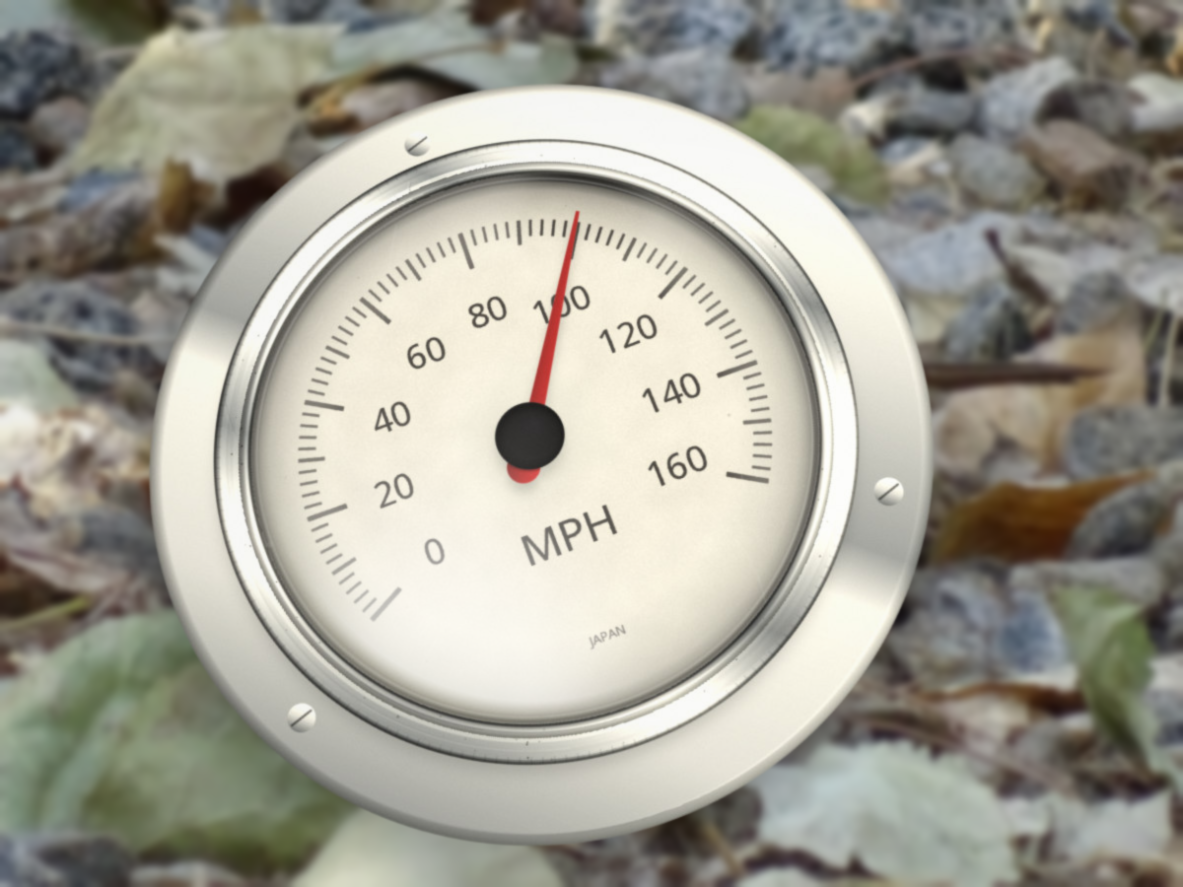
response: 100; mph
